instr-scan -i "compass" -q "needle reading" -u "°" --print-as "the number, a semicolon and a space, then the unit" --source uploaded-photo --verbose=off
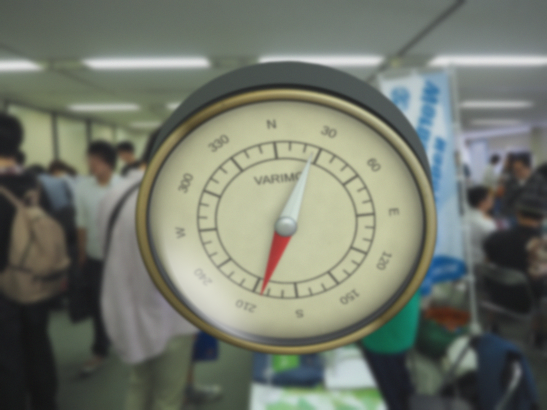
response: 205; °
